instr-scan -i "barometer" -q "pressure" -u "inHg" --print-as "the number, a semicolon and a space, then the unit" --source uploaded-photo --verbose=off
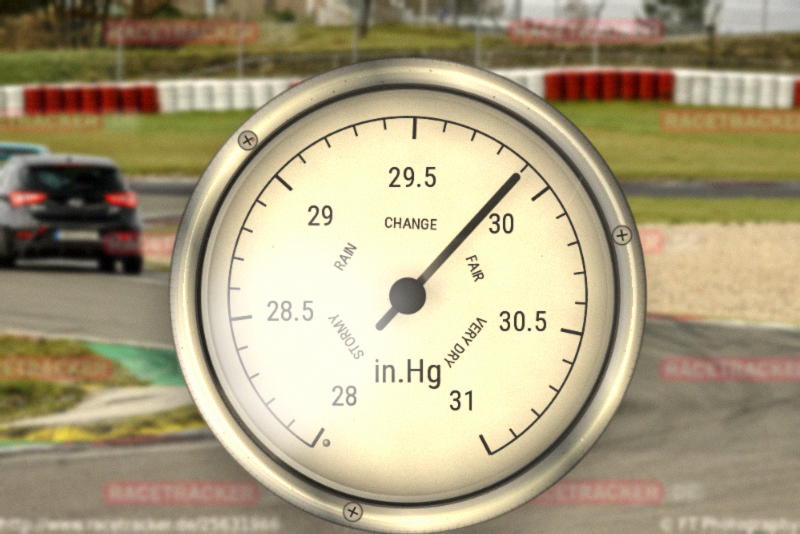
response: 29.9; inHg
